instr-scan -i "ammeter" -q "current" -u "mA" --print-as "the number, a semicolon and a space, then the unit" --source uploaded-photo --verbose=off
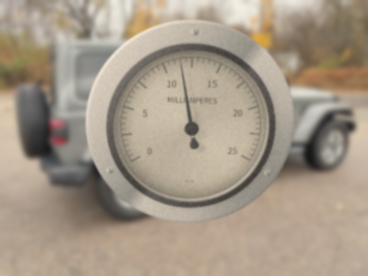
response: 11.5; mA
